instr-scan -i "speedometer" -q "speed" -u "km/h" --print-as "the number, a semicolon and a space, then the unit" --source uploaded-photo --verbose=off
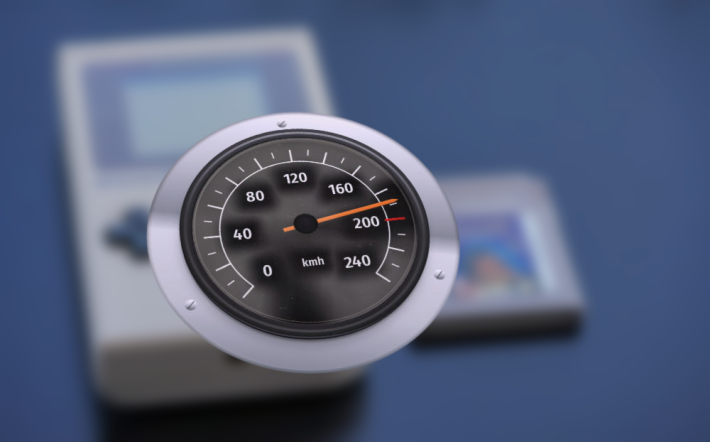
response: 190; km/h
